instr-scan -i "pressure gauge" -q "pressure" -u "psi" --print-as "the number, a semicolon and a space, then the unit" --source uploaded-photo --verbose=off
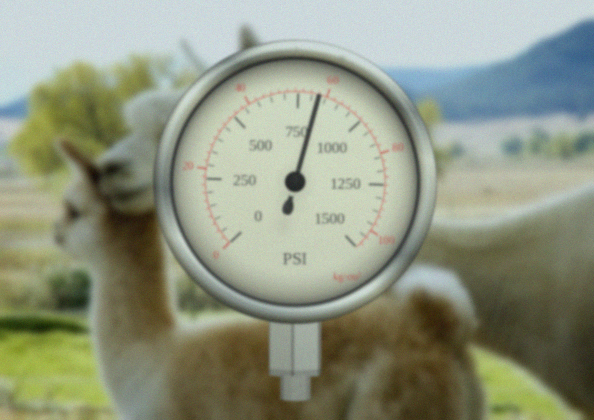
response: 825; psi
